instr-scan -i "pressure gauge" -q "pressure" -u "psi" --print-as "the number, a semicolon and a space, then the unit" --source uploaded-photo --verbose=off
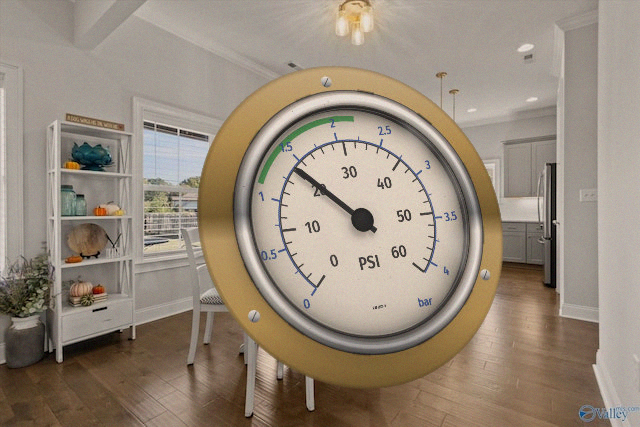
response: 20; psi
